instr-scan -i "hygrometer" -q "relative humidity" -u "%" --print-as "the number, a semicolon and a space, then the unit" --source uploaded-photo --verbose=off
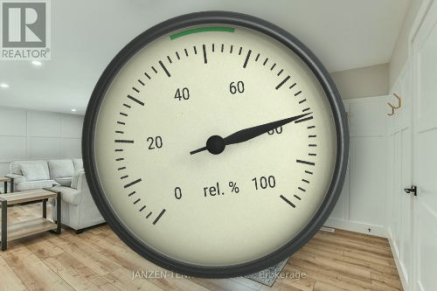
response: 79; %
